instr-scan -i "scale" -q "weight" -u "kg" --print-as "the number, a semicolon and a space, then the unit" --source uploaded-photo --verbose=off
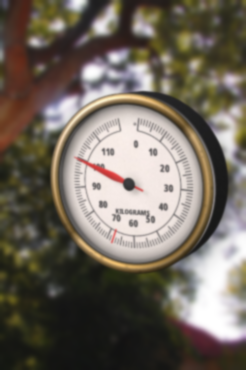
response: 100; kg
